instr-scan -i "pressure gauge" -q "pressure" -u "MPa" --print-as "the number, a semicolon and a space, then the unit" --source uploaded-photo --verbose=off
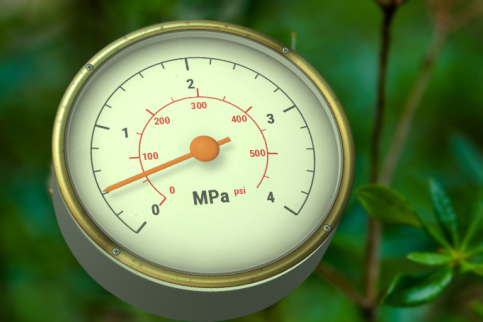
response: 0.4; MPa
